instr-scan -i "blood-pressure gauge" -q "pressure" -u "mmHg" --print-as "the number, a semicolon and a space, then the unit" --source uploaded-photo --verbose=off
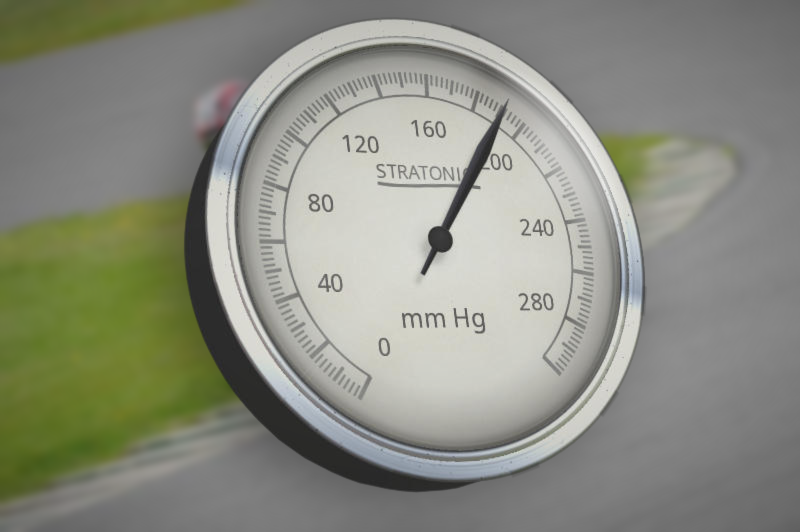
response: 190; mmHg
